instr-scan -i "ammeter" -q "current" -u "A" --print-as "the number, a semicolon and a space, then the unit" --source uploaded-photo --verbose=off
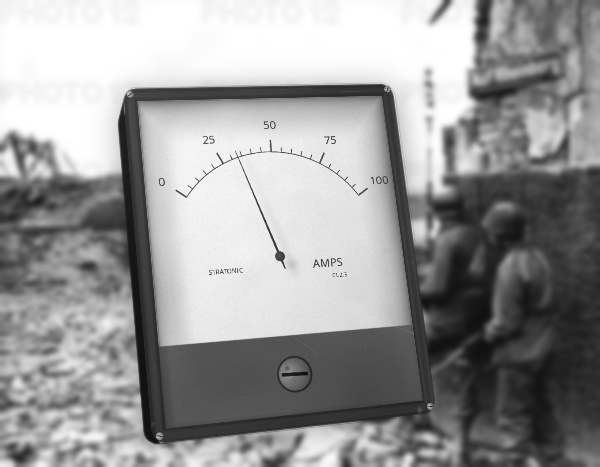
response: 32.5; A
